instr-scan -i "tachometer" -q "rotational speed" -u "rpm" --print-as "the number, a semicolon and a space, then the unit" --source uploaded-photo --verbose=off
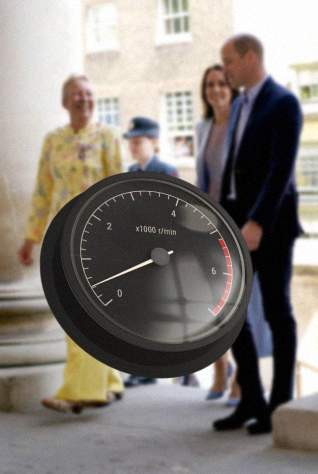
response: 400; rpm
